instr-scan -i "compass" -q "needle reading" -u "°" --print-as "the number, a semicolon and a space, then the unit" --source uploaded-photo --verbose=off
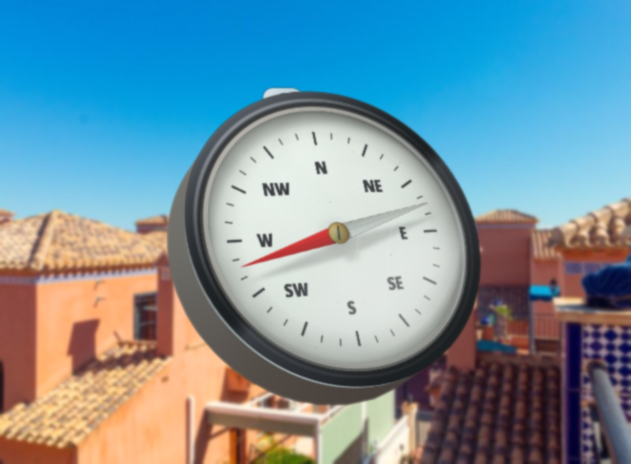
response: 255; °
